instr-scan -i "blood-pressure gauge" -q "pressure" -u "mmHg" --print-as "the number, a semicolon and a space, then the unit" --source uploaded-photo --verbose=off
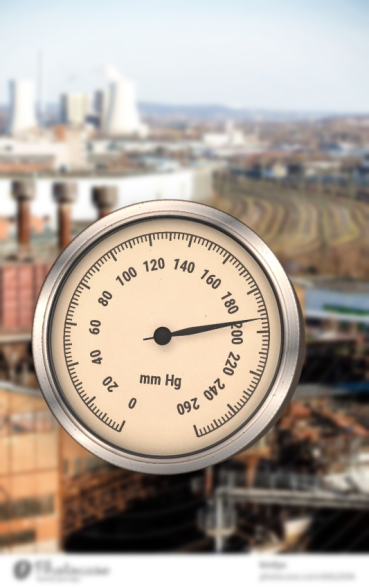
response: 194; mmHg
